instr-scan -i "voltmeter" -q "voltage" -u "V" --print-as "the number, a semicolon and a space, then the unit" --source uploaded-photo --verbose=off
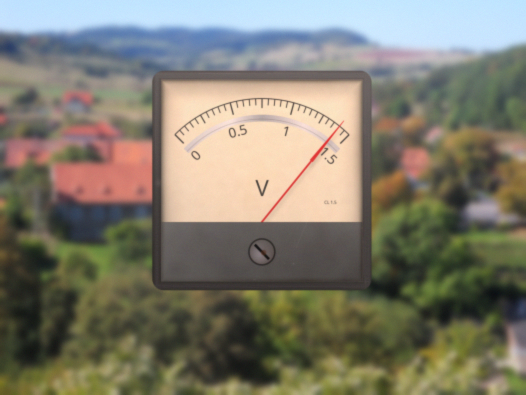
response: 1.4; V
